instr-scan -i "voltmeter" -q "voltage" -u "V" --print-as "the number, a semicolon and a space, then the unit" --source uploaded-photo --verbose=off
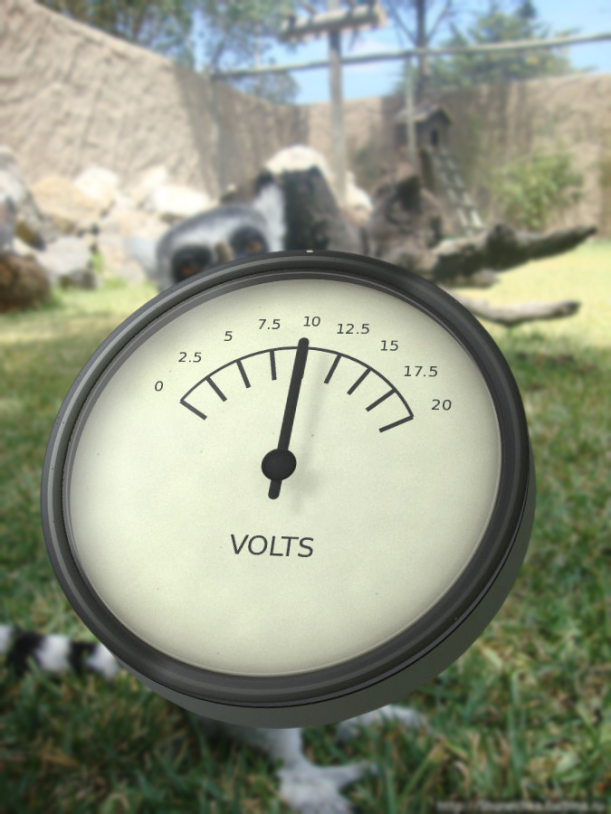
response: 10; V
